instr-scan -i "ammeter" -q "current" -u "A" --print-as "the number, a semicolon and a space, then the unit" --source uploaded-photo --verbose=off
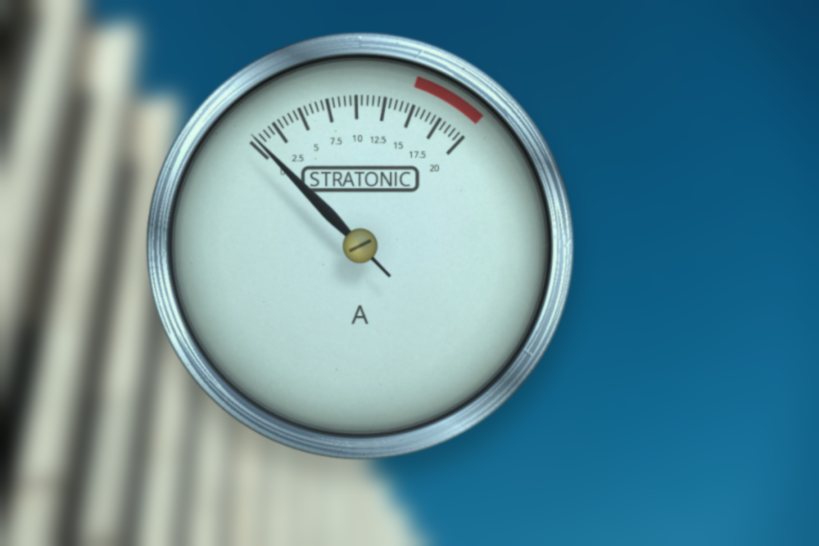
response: 0.5; A
